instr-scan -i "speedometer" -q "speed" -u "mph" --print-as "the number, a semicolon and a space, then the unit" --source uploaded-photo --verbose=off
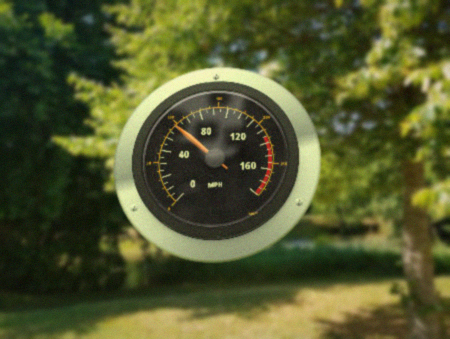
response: 60; mph
